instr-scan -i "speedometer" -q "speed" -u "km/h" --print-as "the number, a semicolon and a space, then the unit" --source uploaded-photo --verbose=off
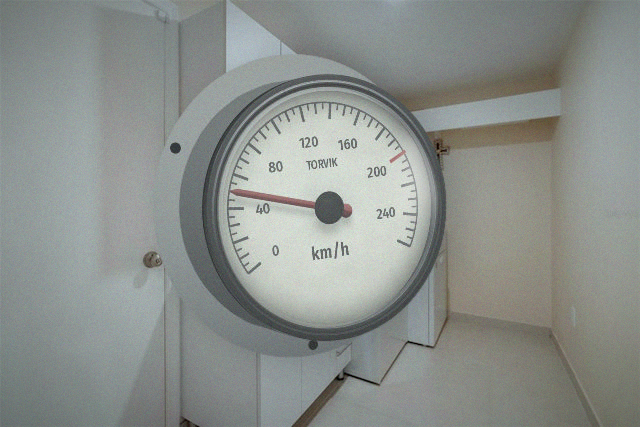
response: 50; km/h
